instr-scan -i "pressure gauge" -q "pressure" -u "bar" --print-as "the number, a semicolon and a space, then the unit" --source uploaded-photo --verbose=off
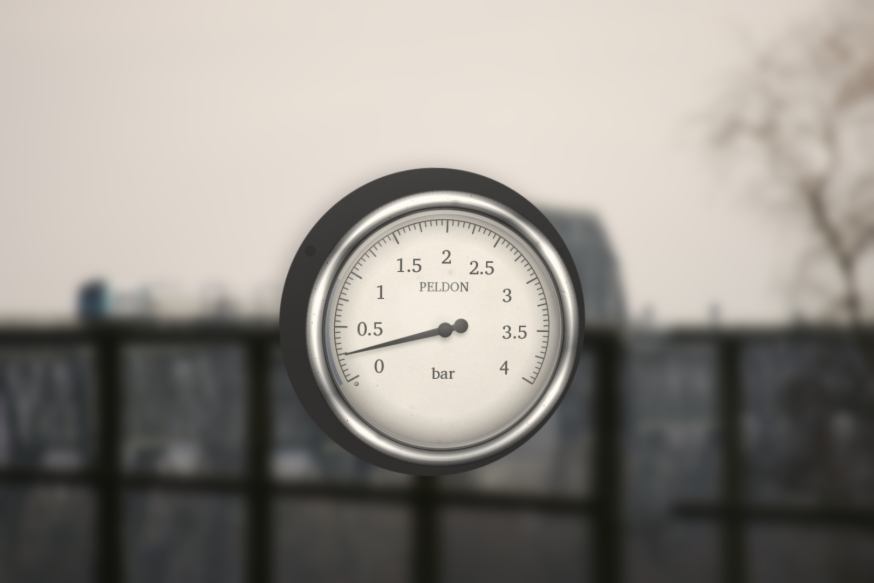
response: 0.25; bar
